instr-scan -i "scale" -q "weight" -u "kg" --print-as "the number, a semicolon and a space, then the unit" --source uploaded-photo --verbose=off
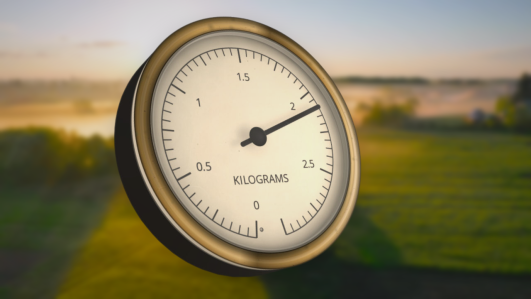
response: 2.1; kg
